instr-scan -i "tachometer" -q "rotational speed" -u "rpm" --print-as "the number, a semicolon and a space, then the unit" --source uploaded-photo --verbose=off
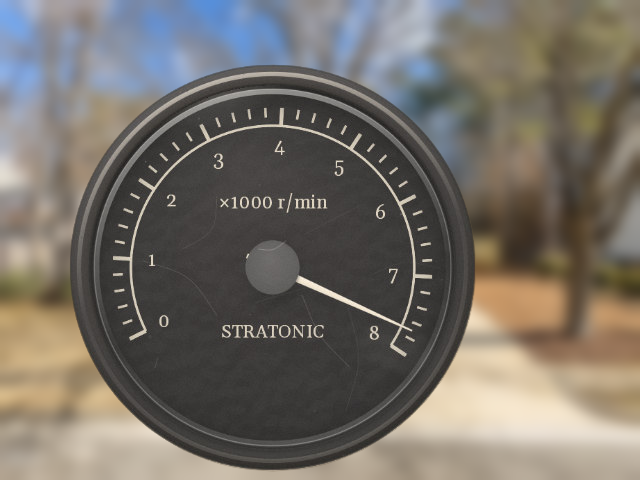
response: 7700; rpm
